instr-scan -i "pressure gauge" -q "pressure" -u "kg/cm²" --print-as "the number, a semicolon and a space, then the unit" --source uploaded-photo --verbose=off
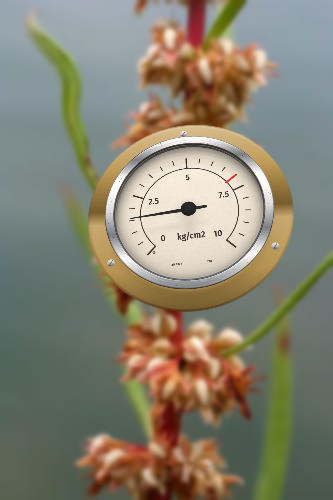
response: 1.5; kg/cm²
